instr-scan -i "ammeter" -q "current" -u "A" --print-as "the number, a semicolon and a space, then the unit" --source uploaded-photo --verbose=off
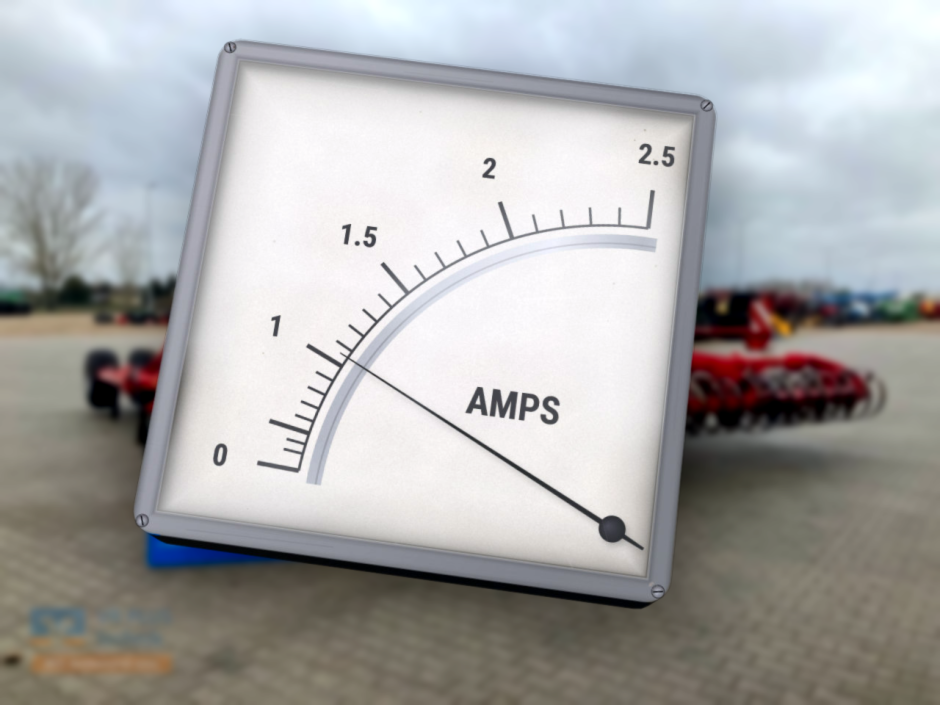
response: 1.05; A
